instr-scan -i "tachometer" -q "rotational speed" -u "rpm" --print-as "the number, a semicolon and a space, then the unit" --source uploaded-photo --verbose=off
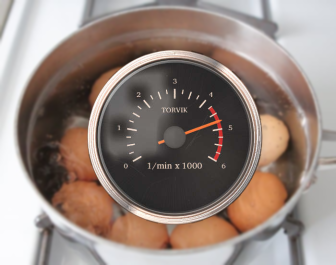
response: 4750; rpm
